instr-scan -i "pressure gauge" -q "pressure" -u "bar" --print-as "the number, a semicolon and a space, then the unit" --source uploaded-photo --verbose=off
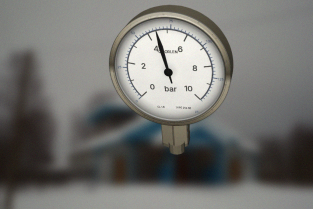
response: 4.5; bar
